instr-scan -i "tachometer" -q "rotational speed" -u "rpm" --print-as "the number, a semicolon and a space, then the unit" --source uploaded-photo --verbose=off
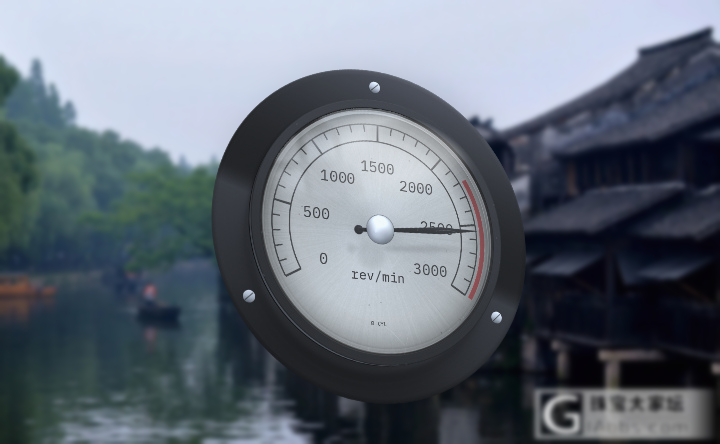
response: 2550; rpm
